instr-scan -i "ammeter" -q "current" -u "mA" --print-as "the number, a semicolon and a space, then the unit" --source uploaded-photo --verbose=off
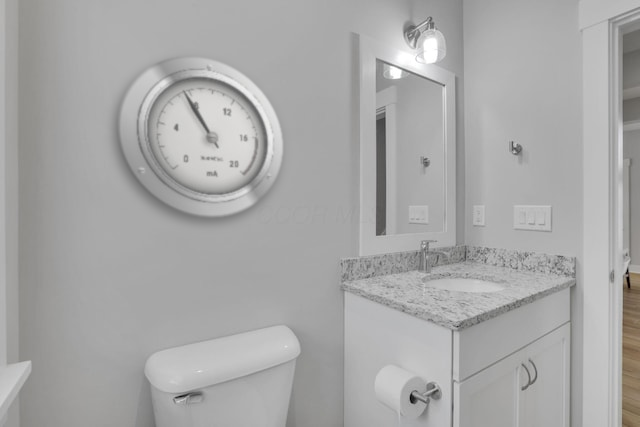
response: 7.5; mA
